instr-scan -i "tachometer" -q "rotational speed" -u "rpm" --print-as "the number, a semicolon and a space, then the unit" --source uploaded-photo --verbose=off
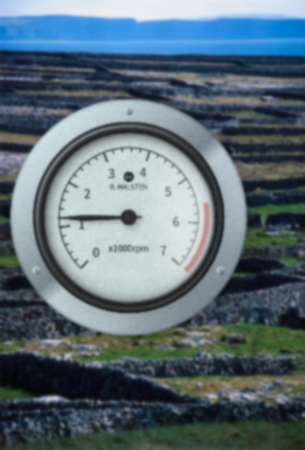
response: 1200; rpm
